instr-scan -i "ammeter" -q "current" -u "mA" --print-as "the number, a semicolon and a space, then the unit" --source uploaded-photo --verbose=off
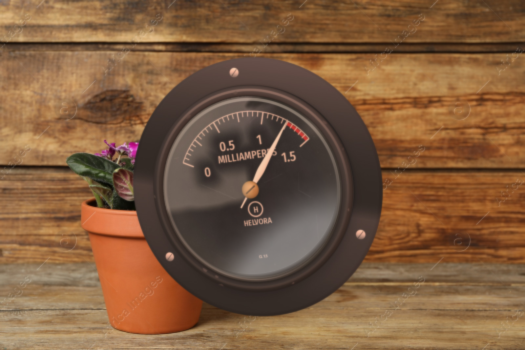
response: 1.25; mA
